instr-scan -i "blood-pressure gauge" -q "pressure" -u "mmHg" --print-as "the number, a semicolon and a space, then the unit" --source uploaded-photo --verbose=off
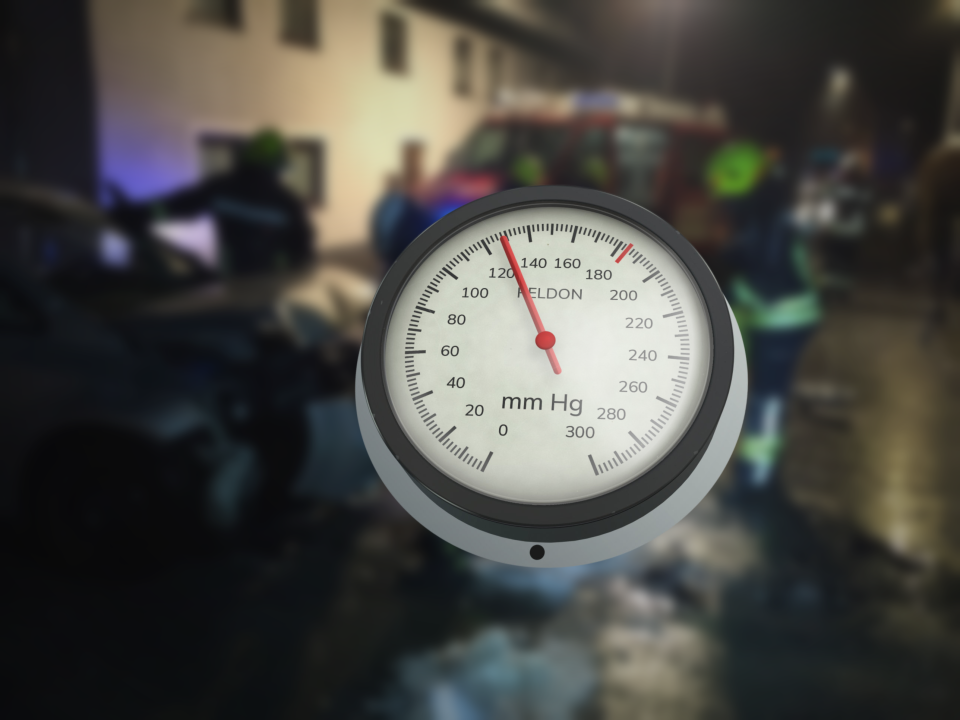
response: 128; mmHg
